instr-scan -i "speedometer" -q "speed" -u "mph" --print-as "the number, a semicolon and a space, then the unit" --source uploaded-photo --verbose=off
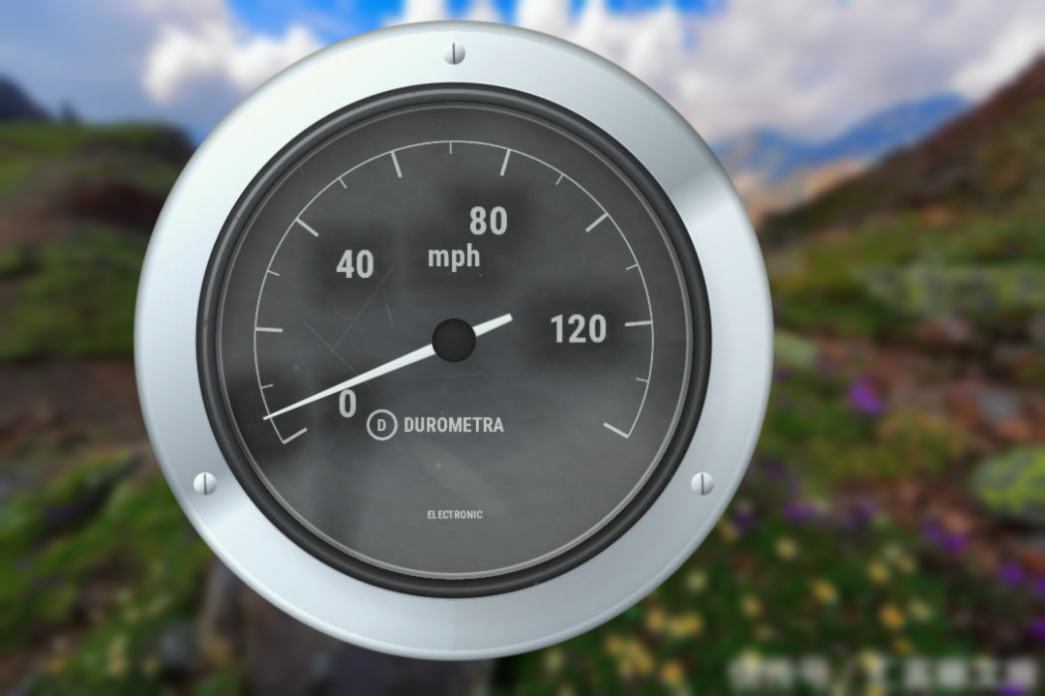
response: 5; mph
